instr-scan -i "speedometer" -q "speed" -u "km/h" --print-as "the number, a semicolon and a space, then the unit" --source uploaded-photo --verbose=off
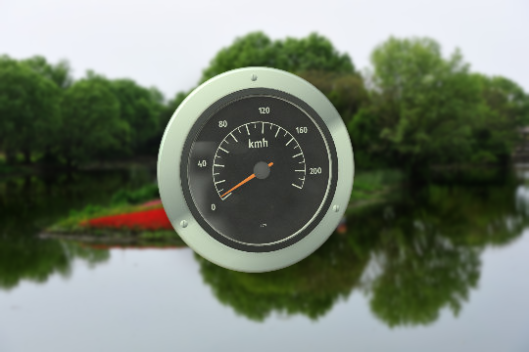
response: 5; km/h
